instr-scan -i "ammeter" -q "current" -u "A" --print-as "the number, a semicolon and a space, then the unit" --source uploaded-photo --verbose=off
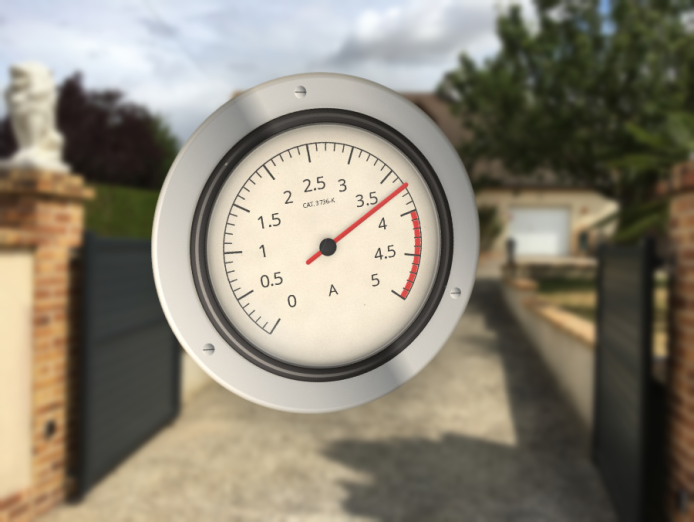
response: 3.7; A
